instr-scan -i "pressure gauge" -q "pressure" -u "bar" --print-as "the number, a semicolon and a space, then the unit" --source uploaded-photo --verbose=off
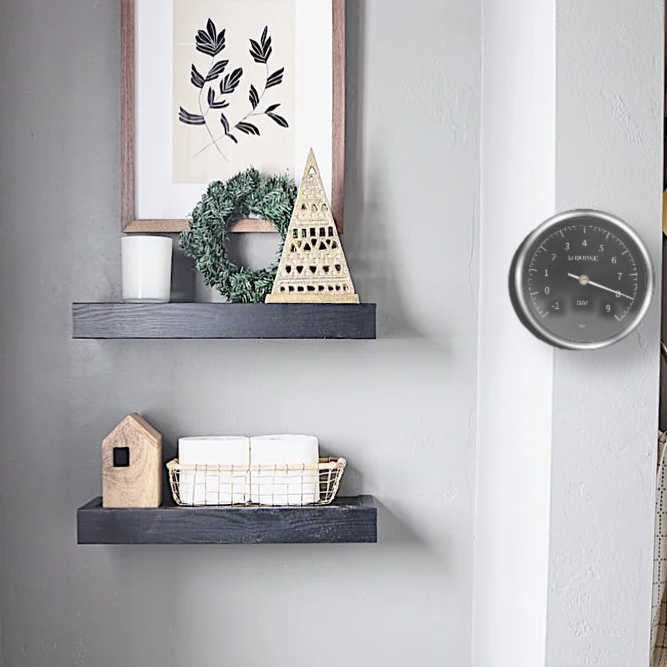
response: 8; bar
